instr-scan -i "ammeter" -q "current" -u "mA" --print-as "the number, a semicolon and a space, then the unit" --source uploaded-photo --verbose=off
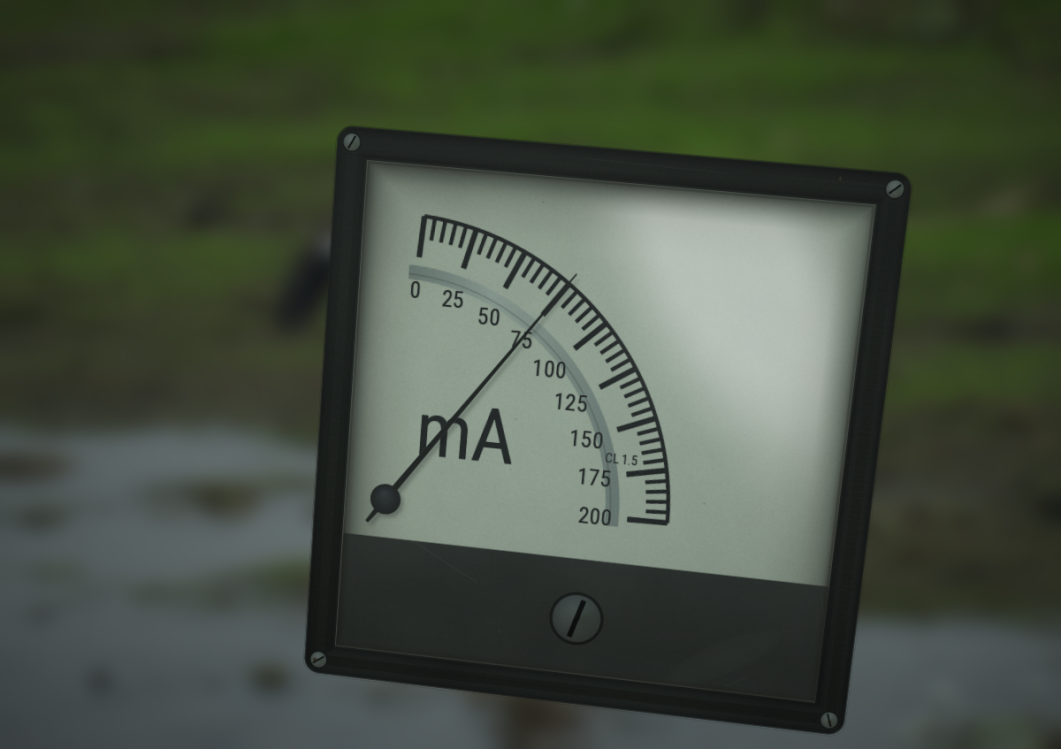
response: 75; mA
